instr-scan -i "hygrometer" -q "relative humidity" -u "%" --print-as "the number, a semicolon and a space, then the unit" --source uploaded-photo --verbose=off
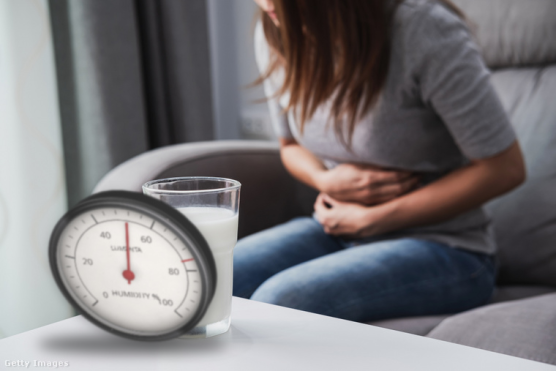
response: 52; %
